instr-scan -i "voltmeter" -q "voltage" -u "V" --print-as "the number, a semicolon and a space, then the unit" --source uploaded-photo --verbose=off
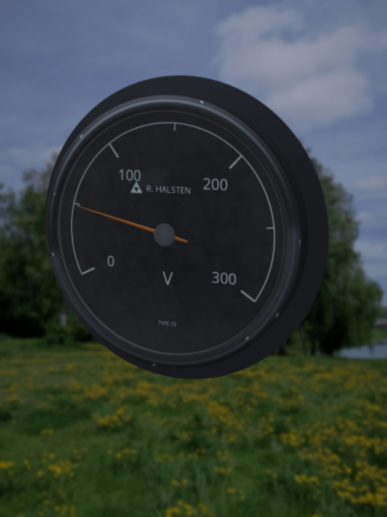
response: 50; V
